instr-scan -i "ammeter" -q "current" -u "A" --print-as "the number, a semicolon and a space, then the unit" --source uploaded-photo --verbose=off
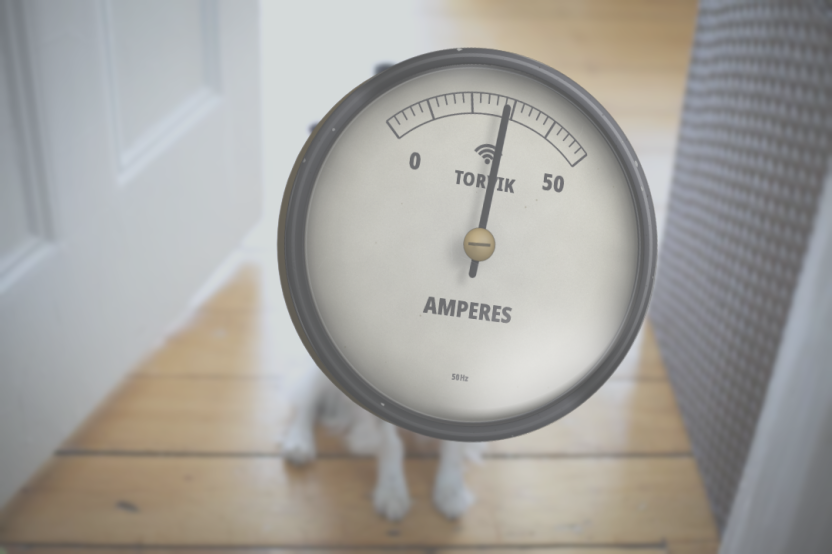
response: 28; A
